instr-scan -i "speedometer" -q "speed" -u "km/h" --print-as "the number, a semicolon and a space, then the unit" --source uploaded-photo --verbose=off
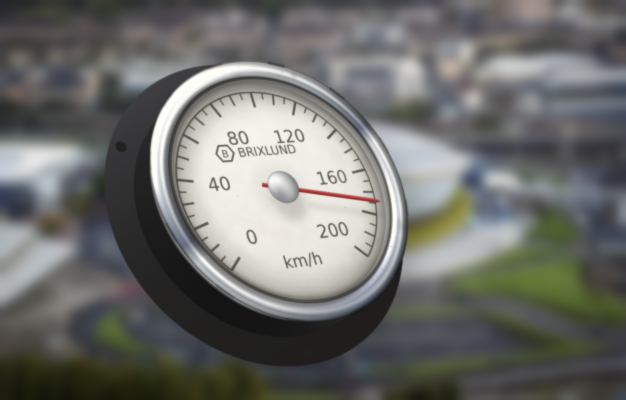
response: 175; km/h
